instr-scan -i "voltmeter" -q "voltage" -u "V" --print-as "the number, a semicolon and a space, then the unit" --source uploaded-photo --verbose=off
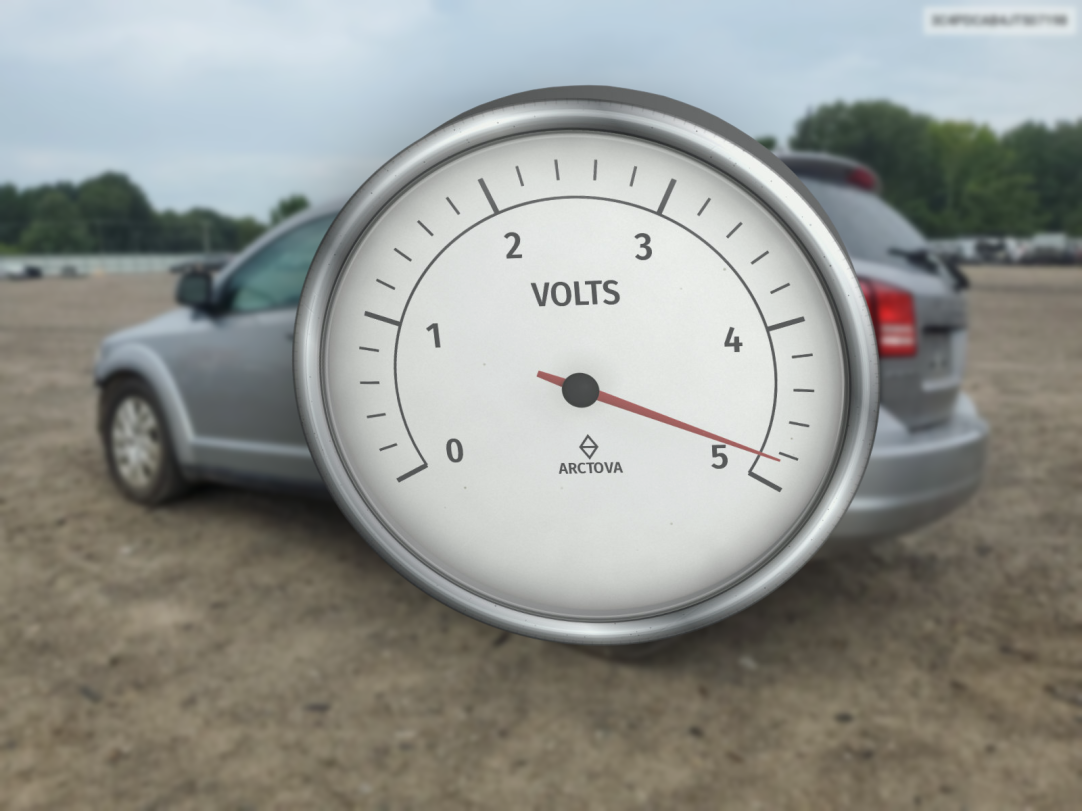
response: 4.8; V
